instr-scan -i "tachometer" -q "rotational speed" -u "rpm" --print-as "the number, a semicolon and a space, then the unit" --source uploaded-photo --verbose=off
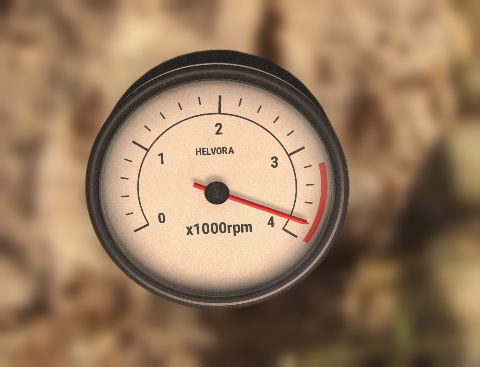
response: 3800; rpm
